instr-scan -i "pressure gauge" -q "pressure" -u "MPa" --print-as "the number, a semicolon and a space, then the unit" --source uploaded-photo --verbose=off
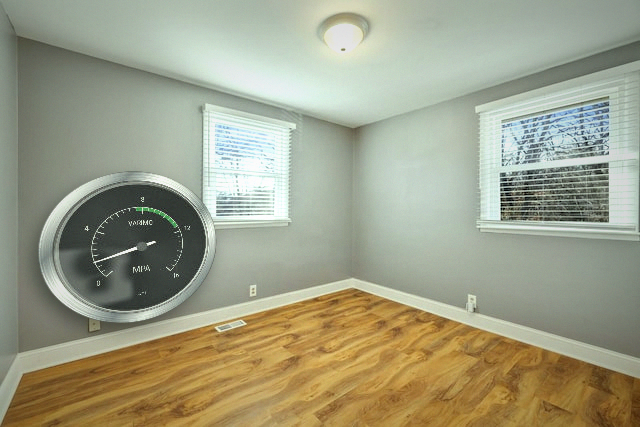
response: 1.5; MPa
